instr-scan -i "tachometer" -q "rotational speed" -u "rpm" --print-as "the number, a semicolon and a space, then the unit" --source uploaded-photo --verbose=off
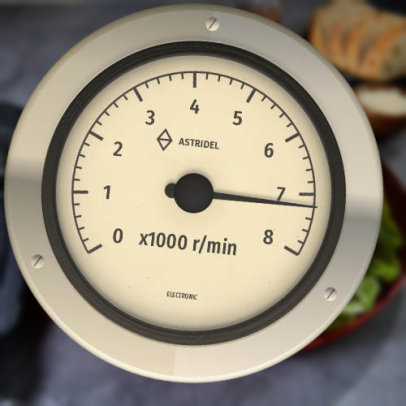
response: 7200; rpm
